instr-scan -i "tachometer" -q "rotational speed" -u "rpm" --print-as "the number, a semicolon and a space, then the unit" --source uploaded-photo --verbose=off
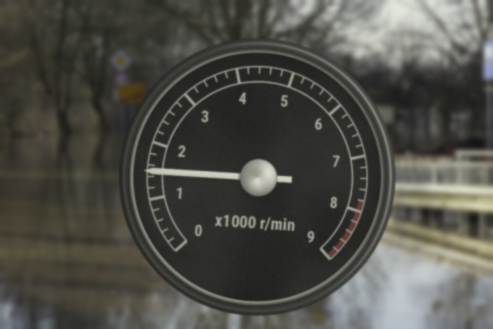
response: 1500; rpm
